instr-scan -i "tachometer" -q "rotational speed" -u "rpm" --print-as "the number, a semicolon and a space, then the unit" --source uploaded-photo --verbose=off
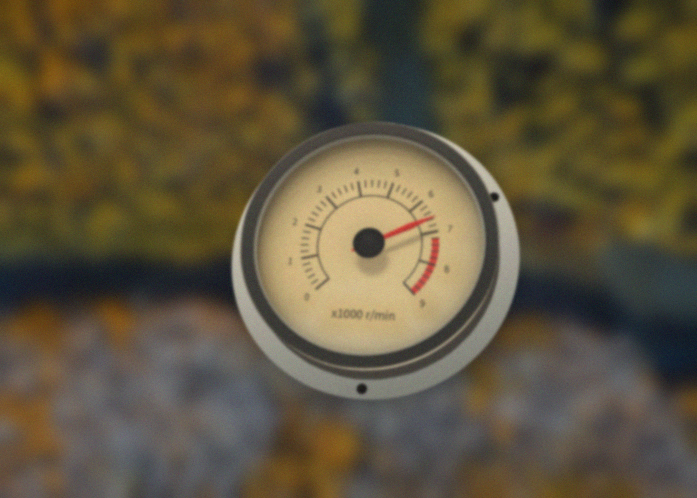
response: 6600; rpm
